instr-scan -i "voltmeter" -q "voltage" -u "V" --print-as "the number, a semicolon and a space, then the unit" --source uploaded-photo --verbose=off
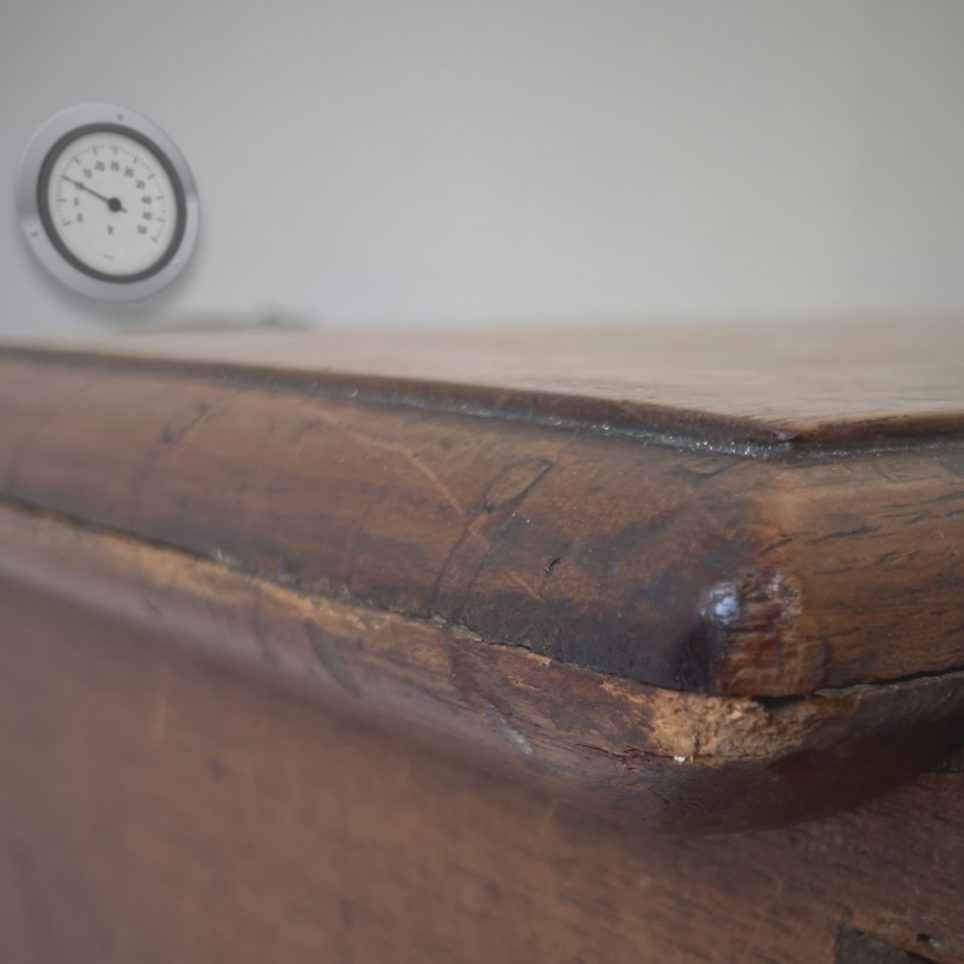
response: 10; V
